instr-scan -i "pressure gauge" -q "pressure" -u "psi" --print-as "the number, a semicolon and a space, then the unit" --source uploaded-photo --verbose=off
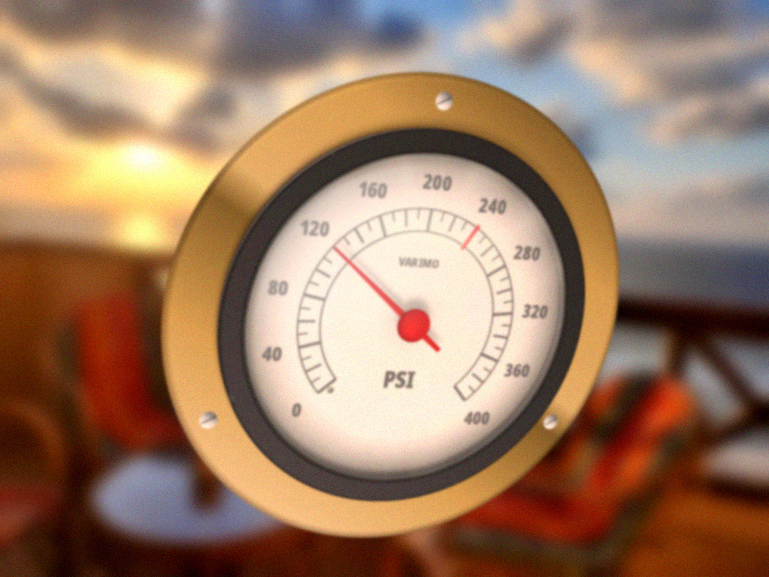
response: 120; psi
